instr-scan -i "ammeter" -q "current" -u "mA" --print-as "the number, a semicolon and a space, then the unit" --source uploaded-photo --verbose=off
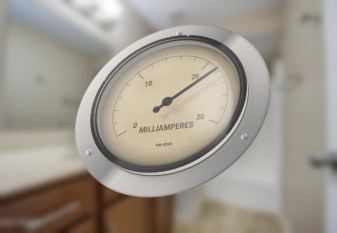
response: 22; mA
